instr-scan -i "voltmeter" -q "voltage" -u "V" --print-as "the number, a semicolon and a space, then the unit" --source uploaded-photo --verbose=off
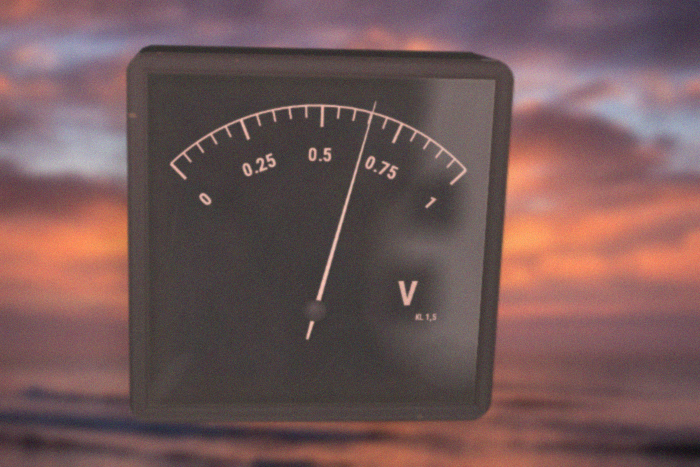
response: 0.65; V
